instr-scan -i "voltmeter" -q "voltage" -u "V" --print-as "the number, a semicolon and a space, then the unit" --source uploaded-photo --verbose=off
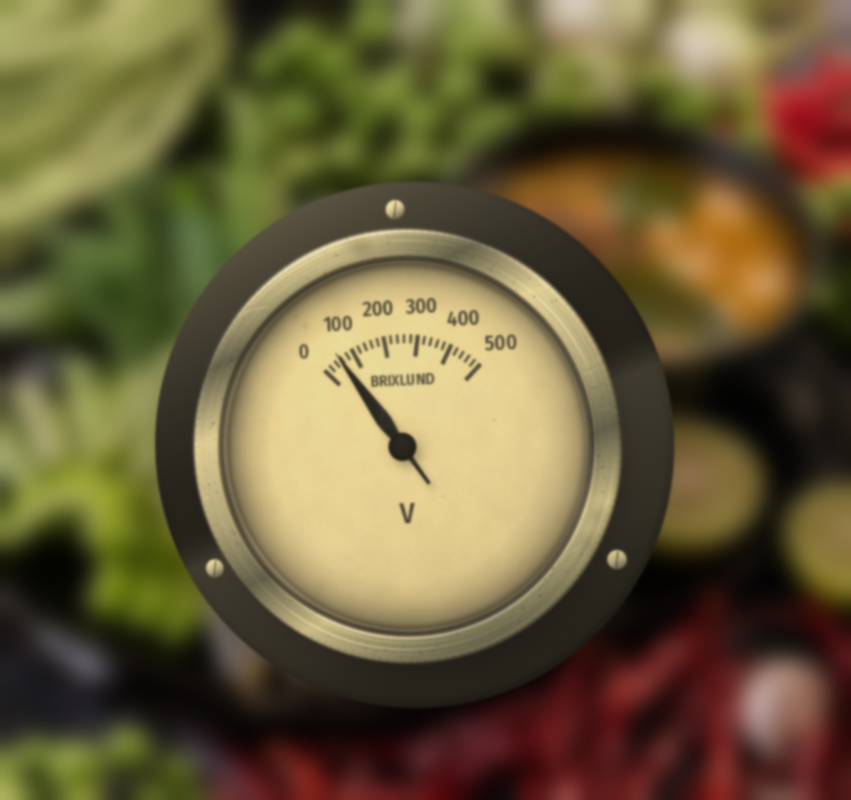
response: 60; V
